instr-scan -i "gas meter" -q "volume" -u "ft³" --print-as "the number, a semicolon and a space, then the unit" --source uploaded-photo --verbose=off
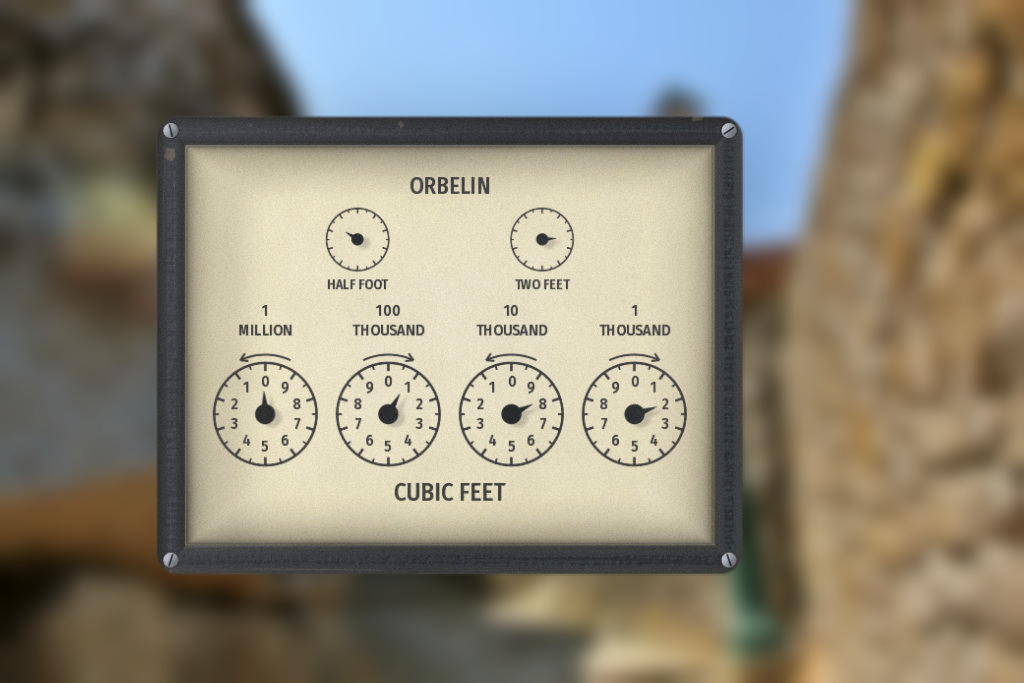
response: 8200; ft³
